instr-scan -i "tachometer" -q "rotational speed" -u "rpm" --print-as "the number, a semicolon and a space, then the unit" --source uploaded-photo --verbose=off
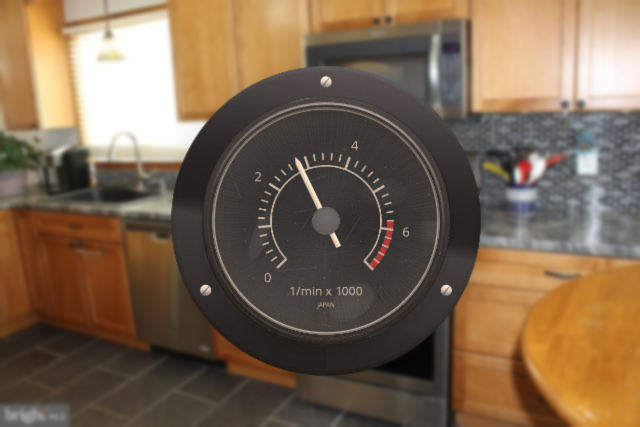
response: 2800; rpm
